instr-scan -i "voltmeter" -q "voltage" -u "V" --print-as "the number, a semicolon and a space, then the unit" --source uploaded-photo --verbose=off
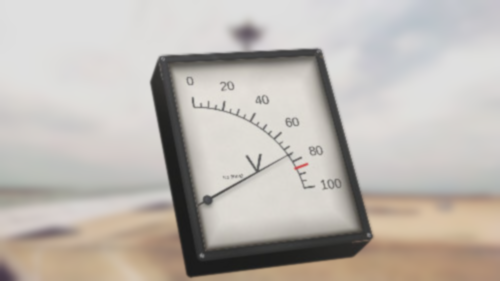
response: 75; V
